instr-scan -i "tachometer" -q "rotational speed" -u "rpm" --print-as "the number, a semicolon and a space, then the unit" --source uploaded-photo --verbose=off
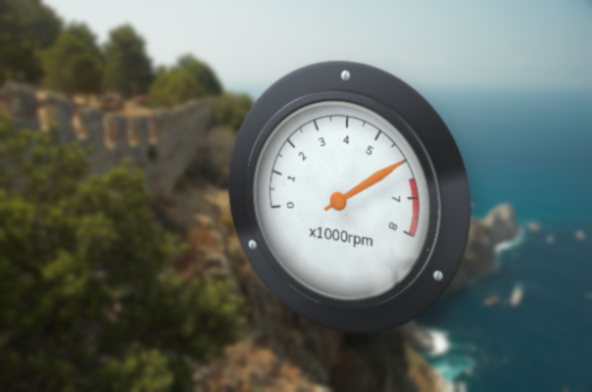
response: 6000; rpm
